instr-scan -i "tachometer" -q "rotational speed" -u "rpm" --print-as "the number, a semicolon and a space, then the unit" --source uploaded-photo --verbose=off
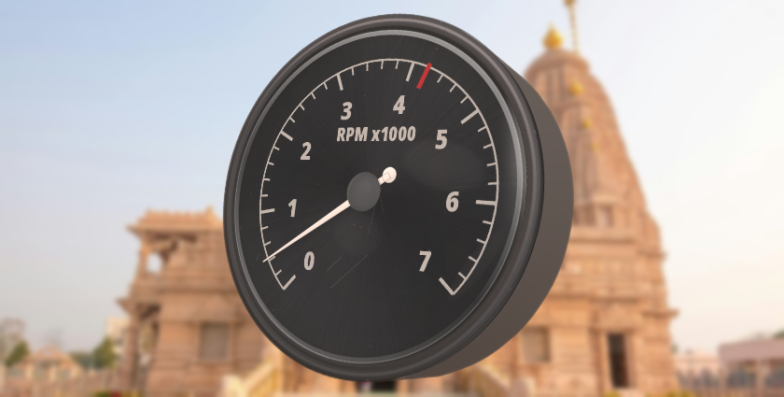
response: 400; rpm
